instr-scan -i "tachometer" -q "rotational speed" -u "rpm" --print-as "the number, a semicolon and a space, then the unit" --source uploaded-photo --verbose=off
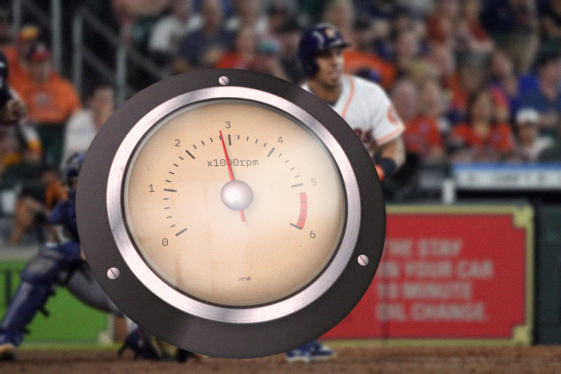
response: 2800; rpm
